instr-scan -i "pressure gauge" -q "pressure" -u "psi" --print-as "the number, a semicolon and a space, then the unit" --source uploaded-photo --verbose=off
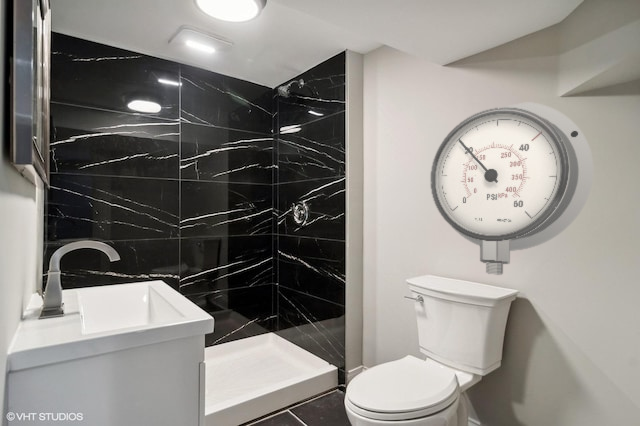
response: 20; psi
